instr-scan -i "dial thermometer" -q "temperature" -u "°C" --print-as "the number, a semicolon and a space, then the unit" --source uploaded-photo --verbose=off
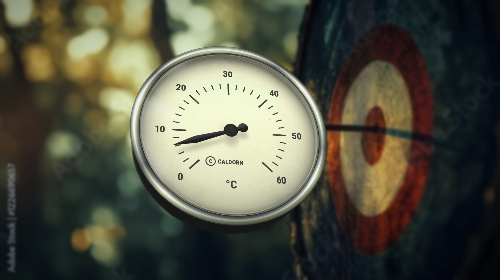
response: 6; °C
